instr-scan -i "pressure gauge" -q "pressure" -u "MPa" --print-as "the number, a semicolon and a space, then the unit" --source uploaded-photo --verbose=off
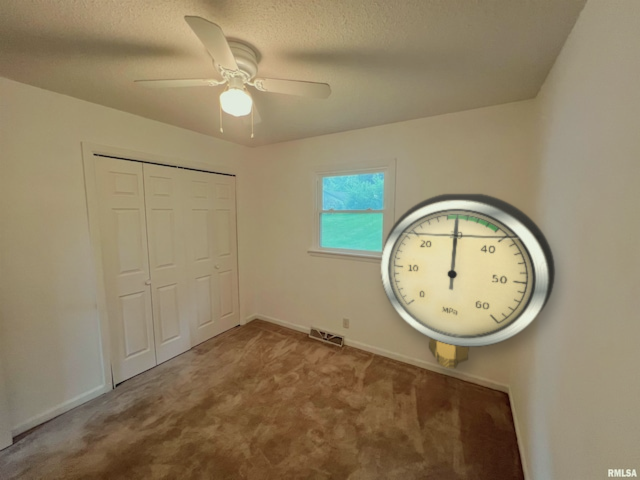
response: 30; MPa
